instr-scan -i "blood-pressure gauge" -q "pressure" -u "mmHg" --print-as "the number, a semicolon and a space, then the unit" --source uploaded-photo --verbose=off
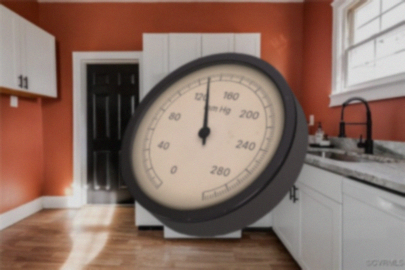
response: 130; mmHg
